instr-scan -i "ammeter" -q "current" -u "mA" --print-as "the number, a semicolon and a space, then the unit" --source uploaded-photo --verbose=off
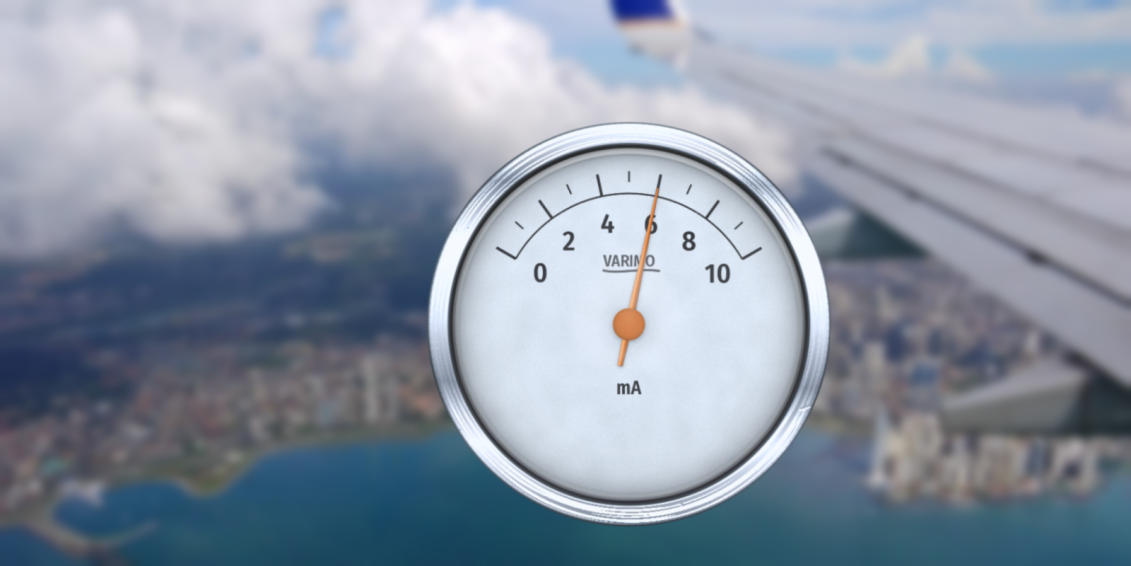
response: 6; mA
